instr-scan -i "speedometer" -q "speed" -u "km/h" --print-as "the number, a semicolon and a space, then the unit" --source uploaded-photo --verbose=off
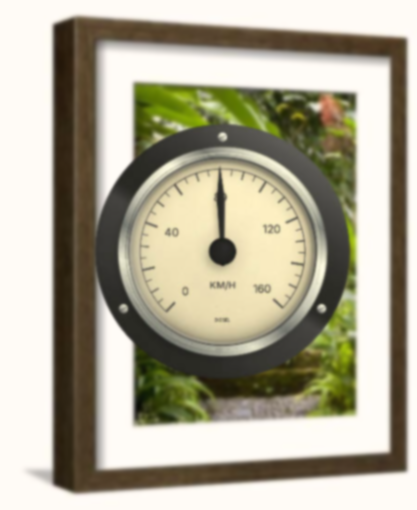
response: 80; km/h
